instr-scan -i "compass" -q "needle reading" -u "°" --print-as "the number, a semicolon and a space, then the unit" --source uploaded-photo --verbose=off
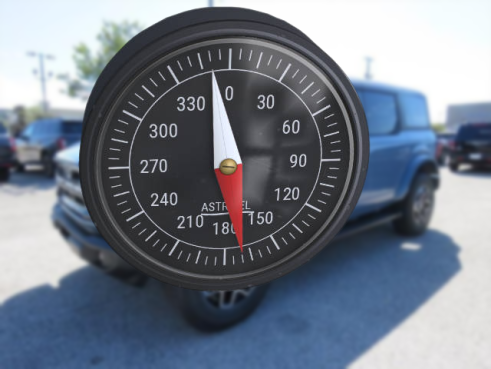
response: 170; °
